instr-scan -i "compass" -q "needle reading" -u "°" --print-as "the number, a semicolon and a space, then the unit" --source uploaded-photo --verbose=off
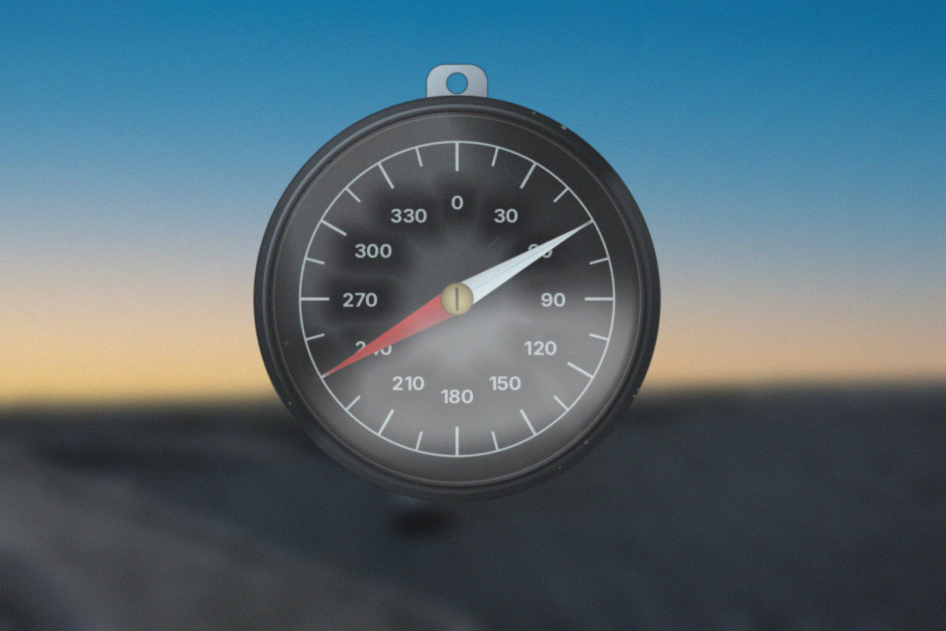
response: 240; °
